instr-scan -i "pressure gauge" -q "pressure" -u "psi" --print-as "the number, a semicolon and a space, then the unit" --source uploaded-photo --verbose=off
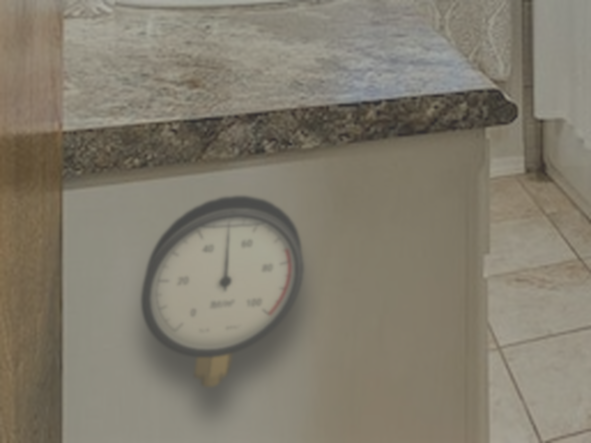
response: 50; psi
